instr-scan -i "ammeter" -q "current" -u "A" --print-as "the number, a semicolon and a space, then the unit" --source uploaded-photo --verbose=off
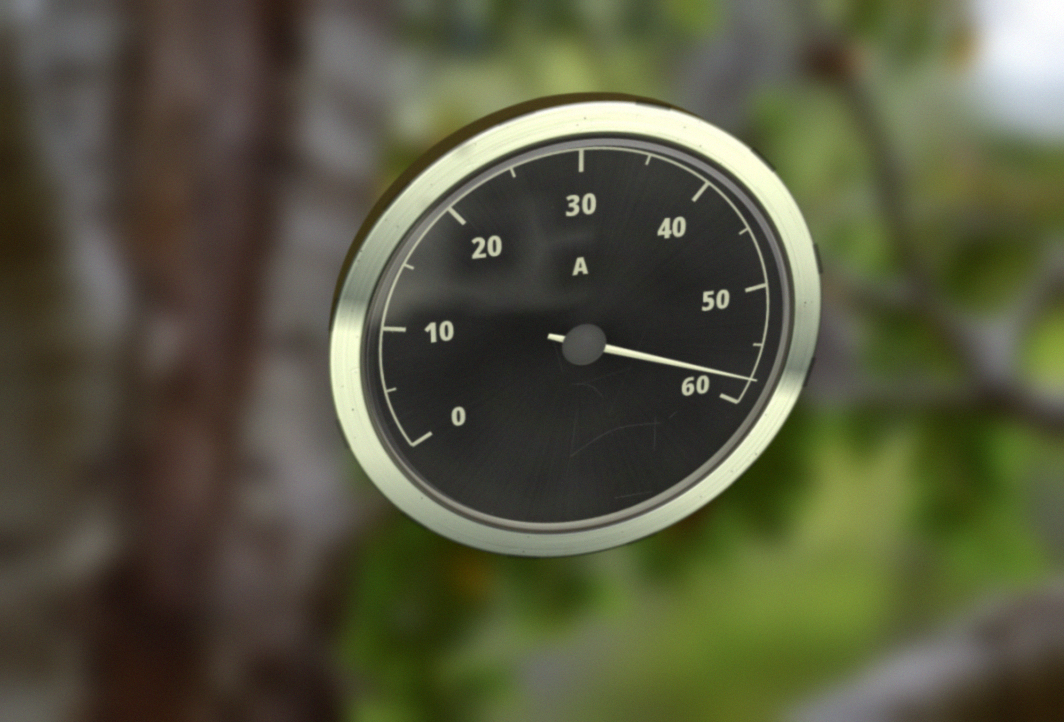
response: 57.5; A
